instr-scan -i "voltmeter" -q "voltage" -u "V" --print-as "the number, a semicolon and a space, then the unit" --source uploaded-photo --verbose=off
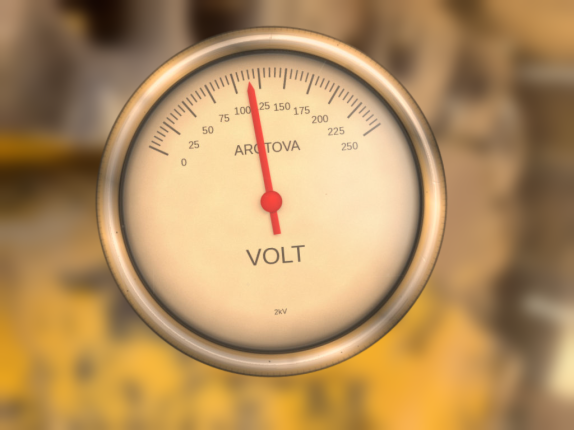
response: 115; V
